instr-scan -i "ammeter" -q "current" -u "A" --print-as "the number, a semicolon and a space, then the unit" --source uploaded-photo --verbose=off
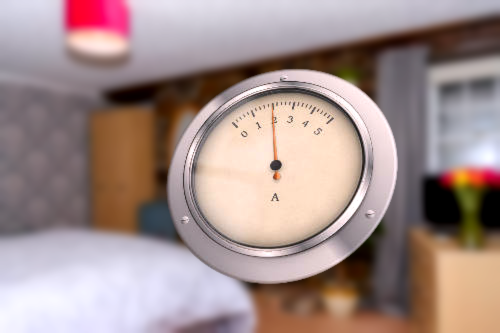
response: 2; A
